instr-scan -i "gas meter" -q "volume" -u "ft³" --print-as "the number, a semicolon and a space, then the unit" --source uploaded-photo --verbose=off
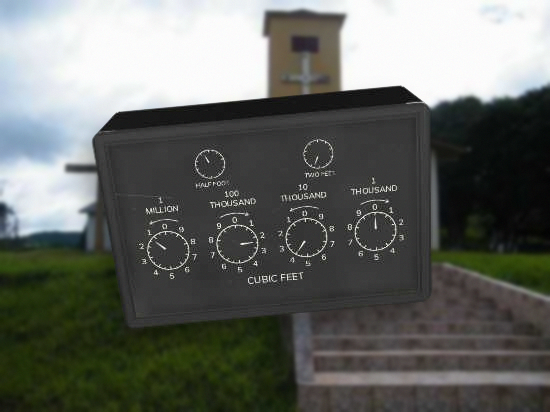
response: 124000; ft³
